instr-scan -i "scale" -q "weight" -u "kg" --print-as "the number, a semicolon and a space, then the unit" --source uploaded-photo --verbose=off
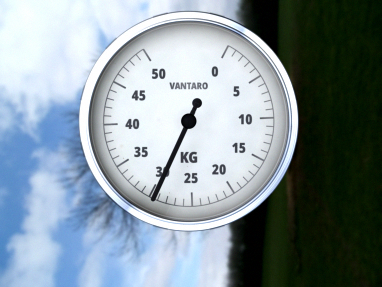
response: 29.5; kg
